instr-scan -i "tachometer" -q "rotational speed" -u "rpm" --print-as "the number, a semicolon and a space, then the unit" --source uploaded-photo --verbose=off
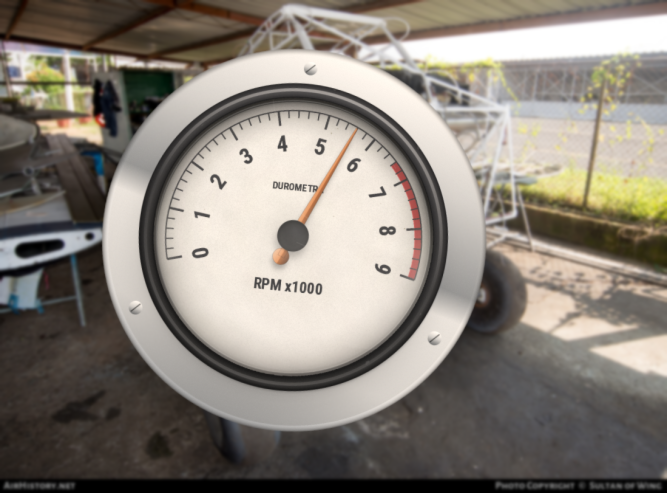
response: 5600; rpm
